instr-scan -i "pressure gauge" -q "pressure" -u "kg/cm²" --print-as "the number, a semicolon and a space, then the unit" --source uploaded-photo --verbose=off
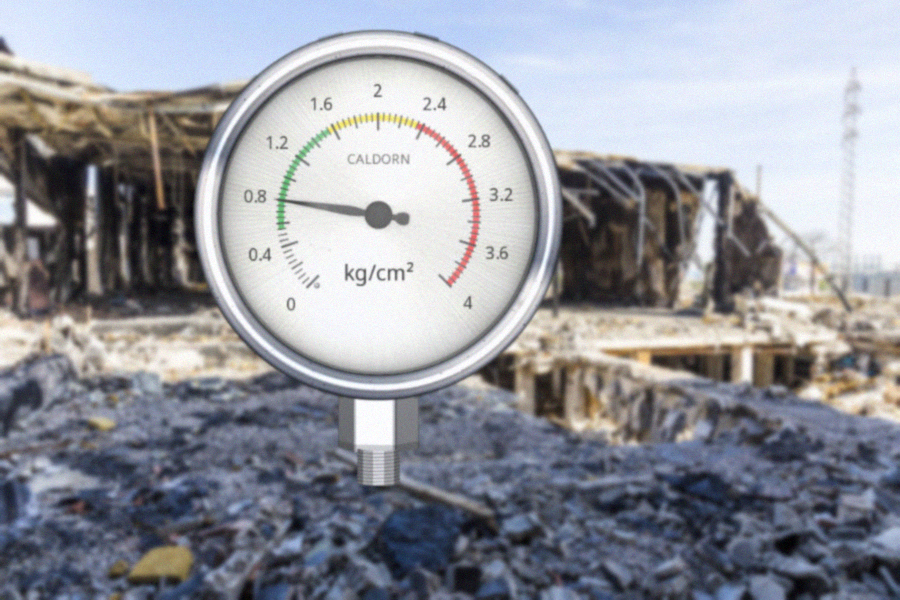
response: 0.8; kg/cm²
